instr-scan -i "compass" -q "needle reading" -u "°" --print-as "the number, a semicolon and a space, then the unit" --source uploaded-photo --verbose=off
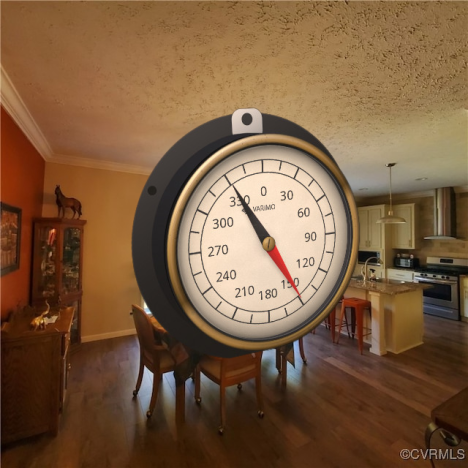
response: 150; °
